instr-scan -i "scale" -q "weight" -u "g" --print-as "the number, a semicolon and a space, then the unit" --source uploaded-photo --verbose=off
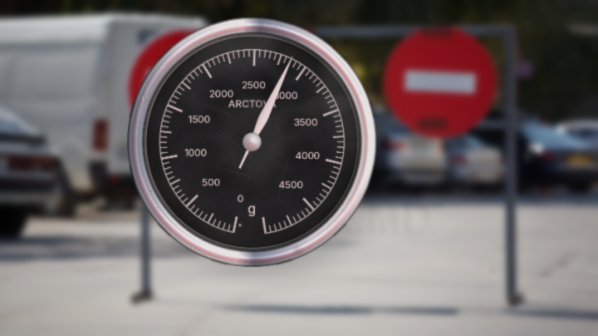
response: 2850; g
